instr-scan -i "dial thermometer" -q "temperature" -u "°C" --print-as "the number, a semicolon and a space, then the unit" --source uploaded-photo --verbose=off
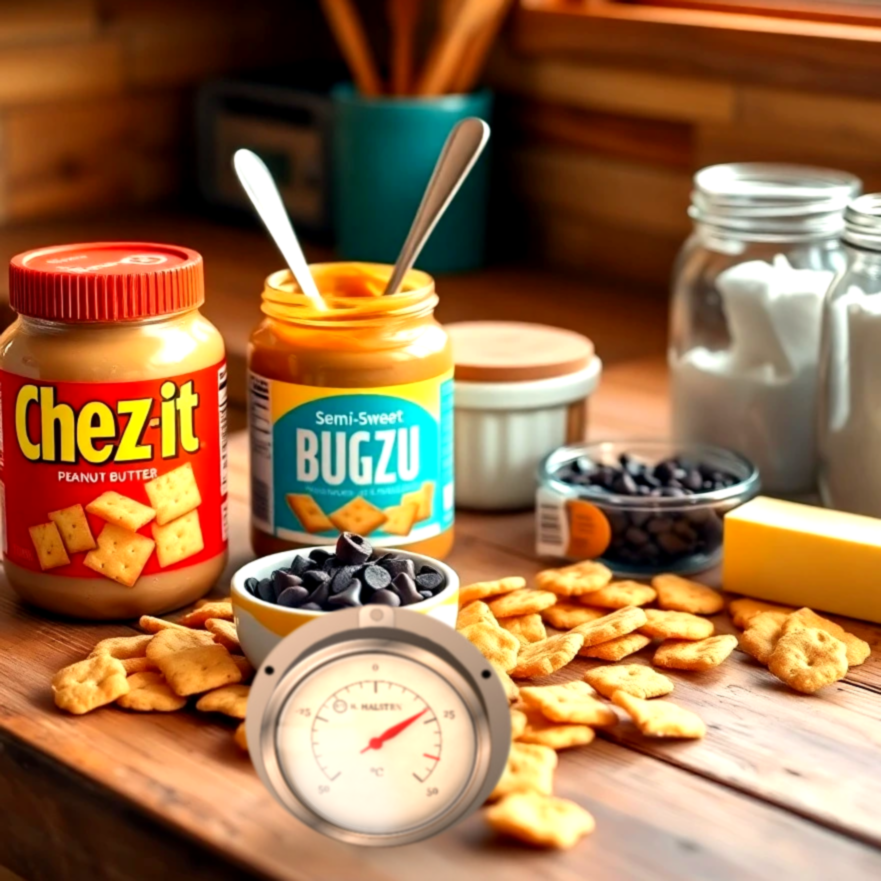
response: 20; °C
